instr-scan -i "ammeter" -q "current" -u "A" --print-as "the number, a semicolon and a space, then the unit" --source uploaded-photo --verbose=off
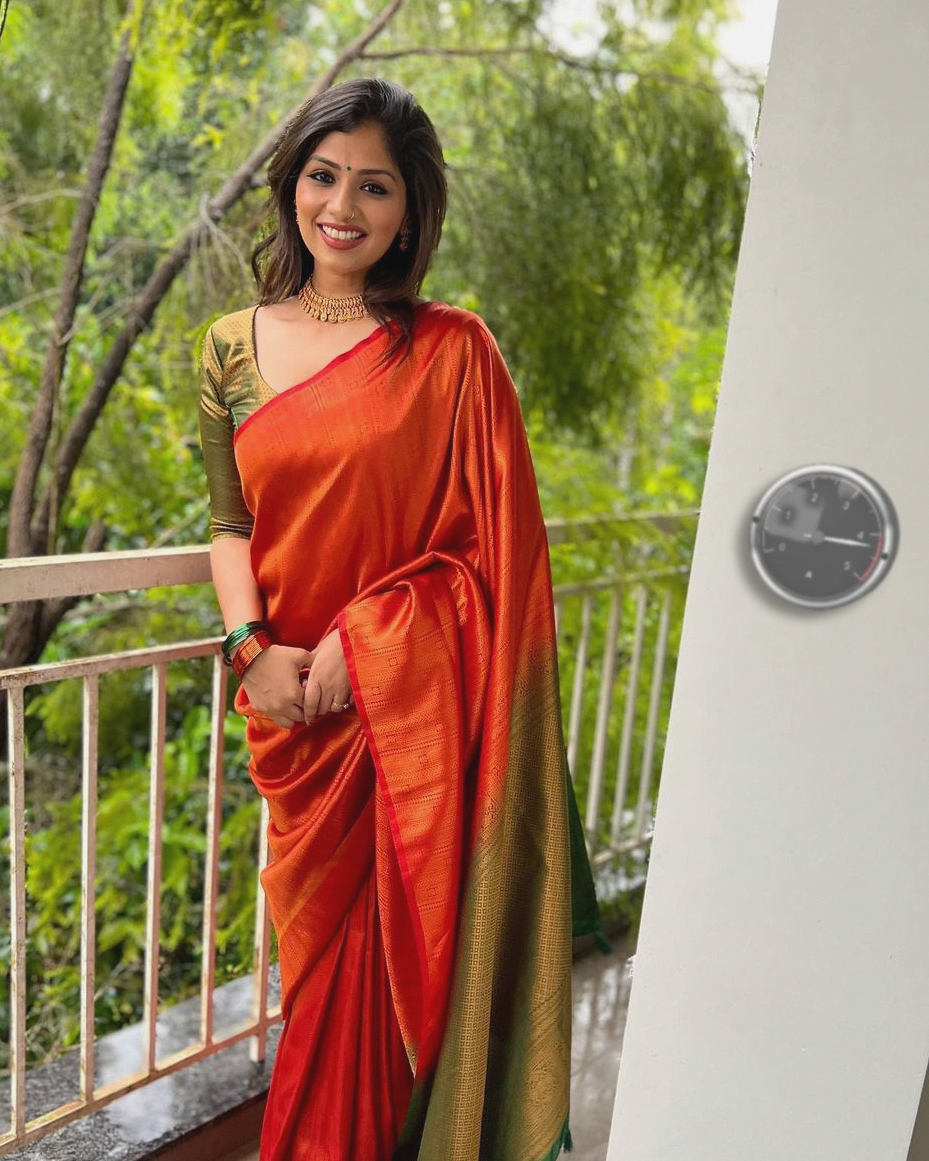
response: 4.25; A
